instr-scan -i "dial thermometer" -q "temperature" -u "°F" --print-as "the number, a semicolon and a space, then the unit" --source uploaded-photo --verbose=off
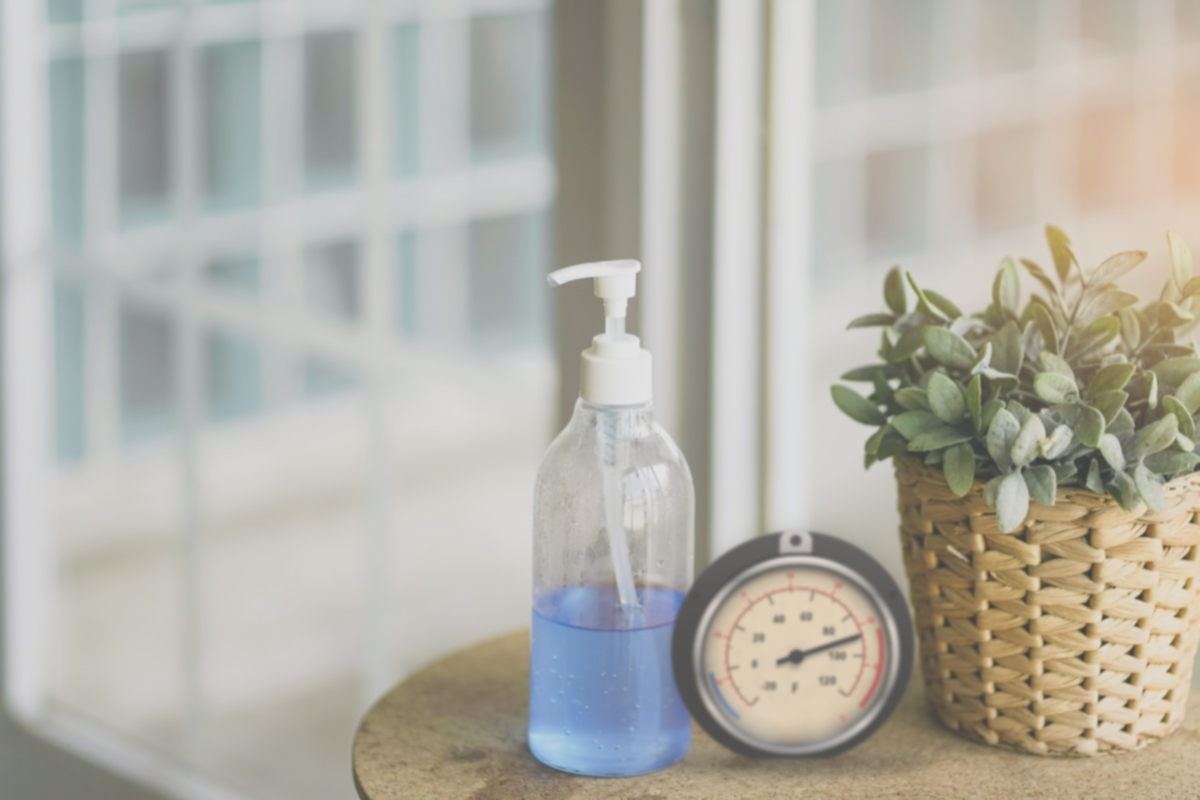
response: 90; °F
